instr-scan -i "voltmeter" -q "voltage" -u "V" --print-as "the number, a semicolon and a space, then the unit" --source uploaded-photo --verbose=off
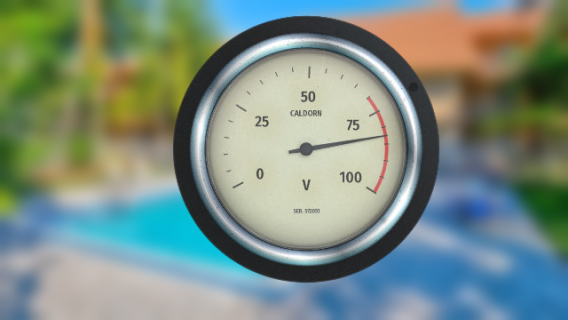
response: 82.5; V
